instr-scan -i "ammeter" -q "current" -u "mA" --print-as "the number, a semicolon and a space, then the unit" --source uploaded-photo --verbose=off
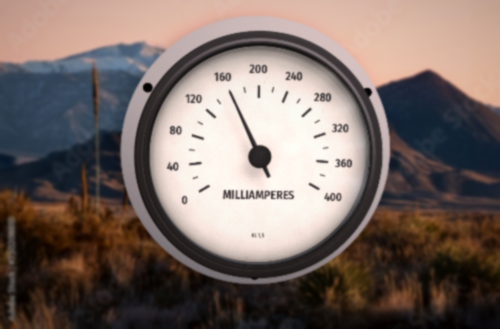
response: 160; mA
